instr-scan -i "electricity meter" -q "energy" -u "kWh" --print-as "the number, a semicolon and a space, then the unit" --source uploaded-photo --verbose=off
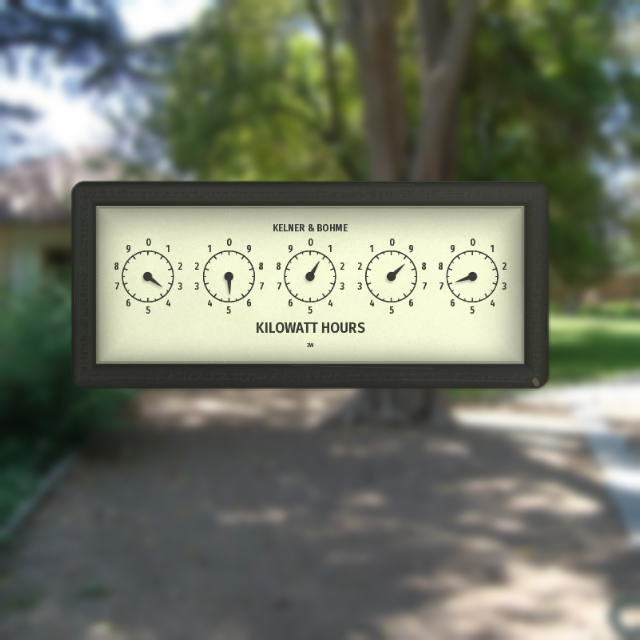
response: 35087; kWh
